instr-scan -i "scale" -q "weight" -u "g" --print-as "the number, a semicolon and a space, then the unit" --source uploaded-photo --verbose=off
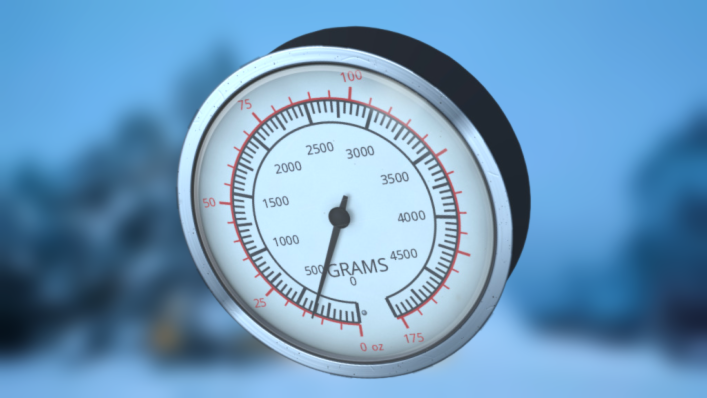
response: 350; g
